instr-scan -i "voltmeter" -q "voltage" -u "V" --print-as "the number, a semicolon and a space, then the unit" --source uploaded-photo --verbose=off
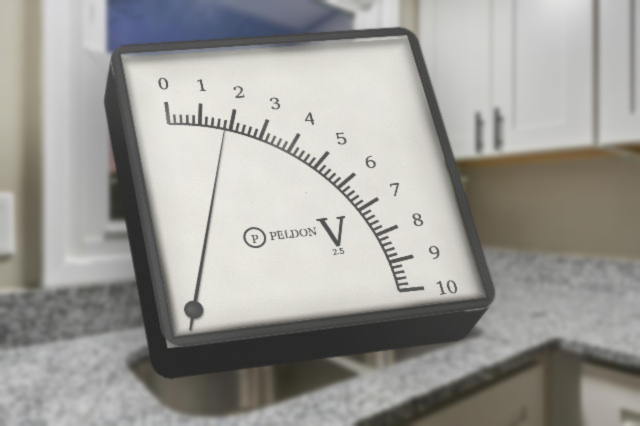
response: 1.8; V
